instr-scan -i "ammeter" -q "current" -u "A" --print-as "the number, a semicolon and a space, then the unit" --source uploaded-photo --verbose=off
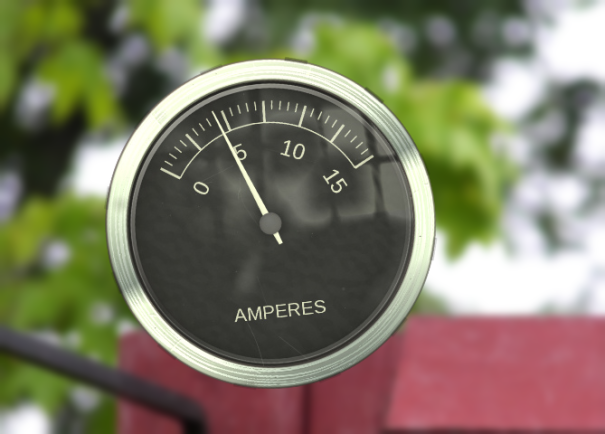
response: 4.5; A
